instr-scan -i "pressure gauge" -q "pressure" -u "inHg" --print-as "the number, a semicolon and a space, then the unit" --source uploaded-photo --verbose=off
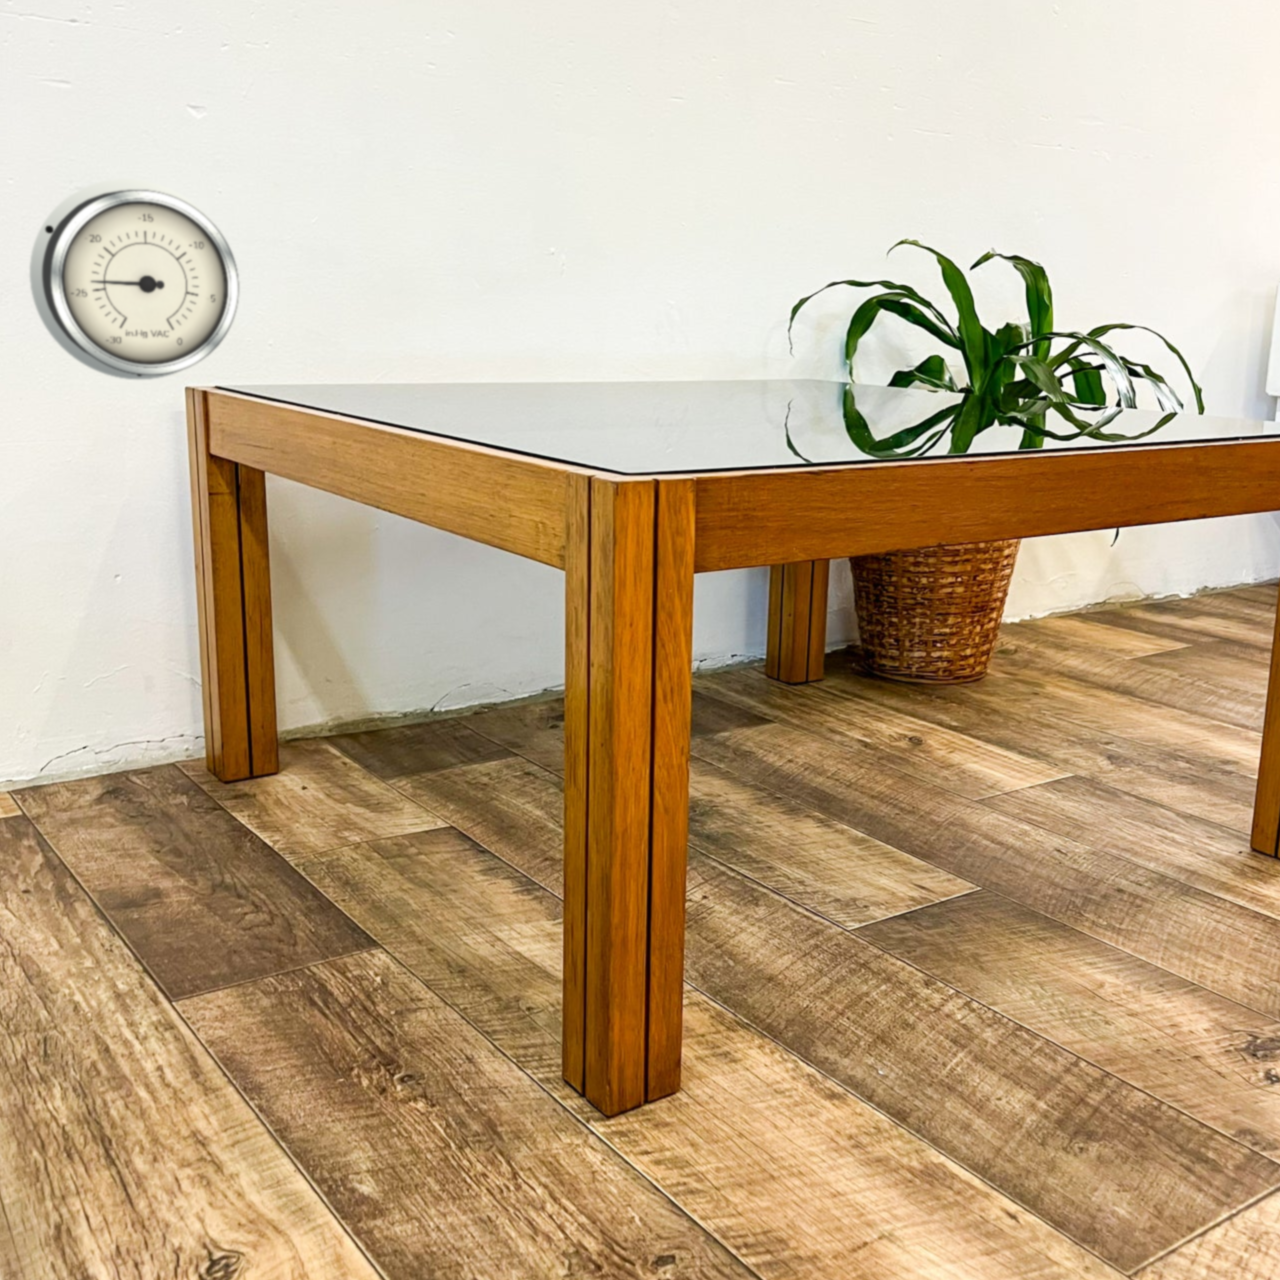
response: -24; inHg
